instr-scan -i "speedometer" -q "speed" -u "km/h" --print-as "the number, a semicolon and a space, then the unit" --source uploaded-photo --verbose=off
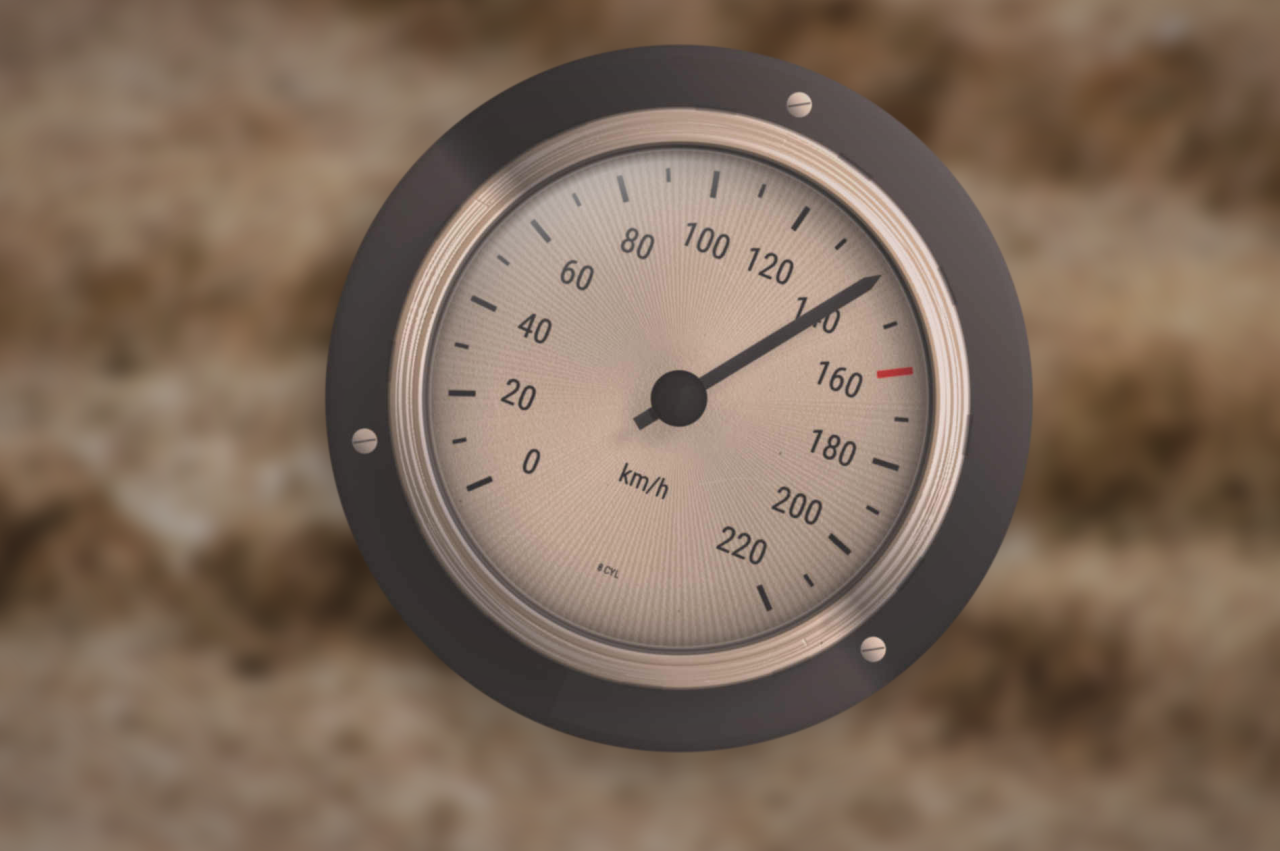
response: 140; km/h
